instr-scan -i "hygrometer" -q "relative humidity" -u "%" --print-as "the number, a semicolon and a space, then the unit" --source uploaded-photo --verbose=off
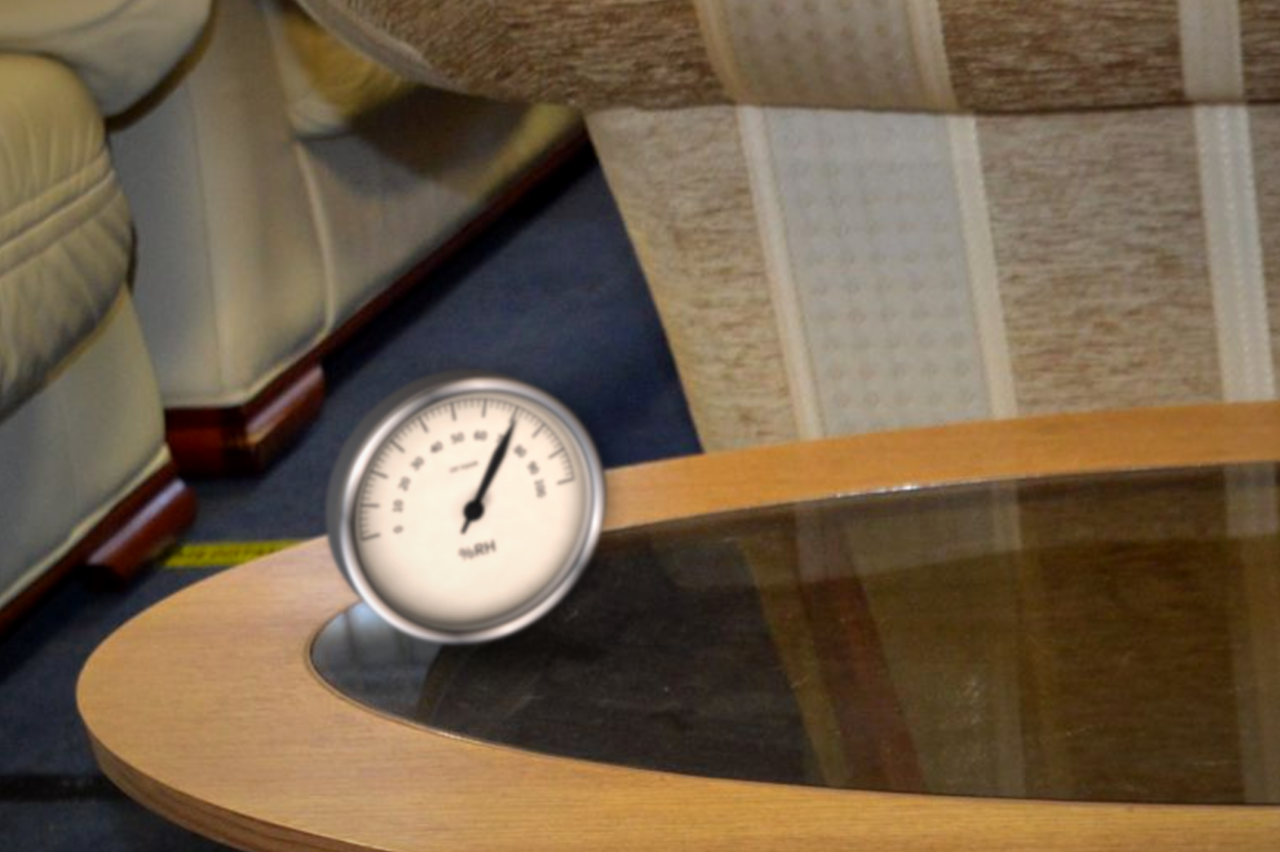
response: 70; %
